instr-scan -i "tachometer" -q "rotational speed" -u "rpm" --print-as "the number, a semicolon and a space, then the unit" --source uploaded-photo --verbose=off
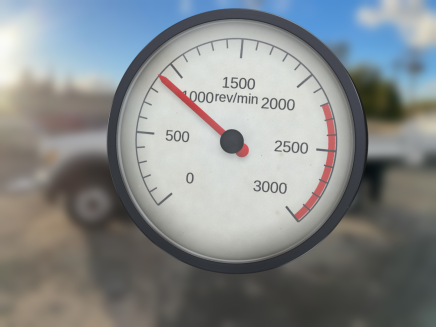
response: 900; rpm
